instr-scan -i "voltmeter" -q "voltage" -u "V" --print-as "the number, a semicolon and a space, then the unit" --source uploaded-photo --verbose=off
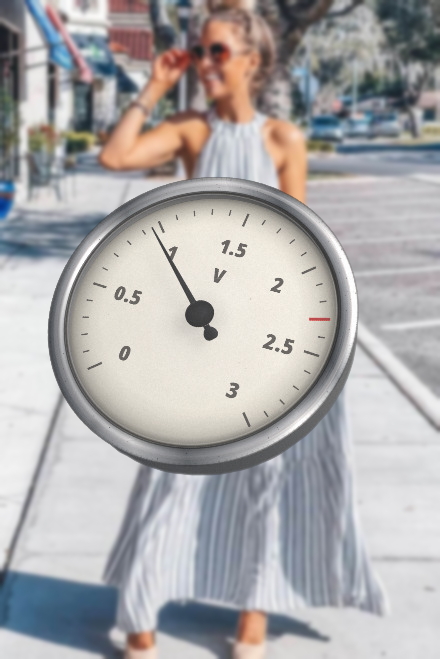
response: 0.95; V
